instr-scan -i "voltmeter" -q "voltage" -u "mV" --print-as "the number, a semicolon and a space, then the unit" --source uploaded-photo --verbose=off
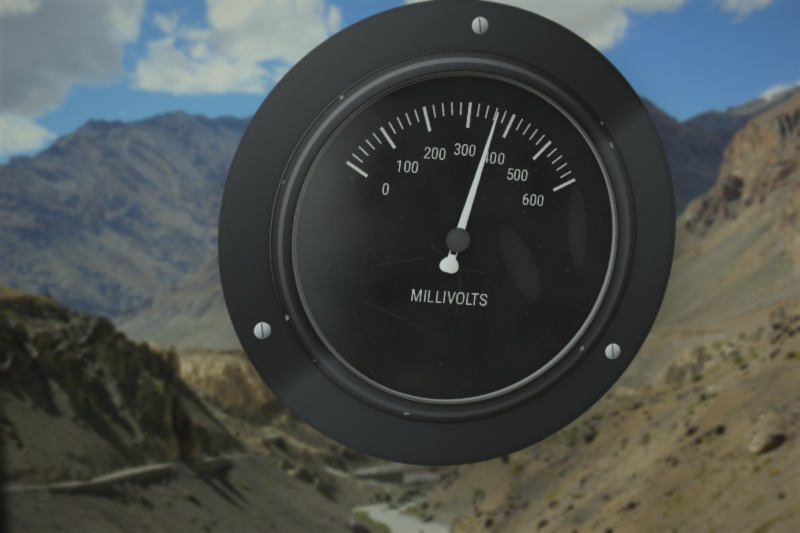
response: 360; mV
